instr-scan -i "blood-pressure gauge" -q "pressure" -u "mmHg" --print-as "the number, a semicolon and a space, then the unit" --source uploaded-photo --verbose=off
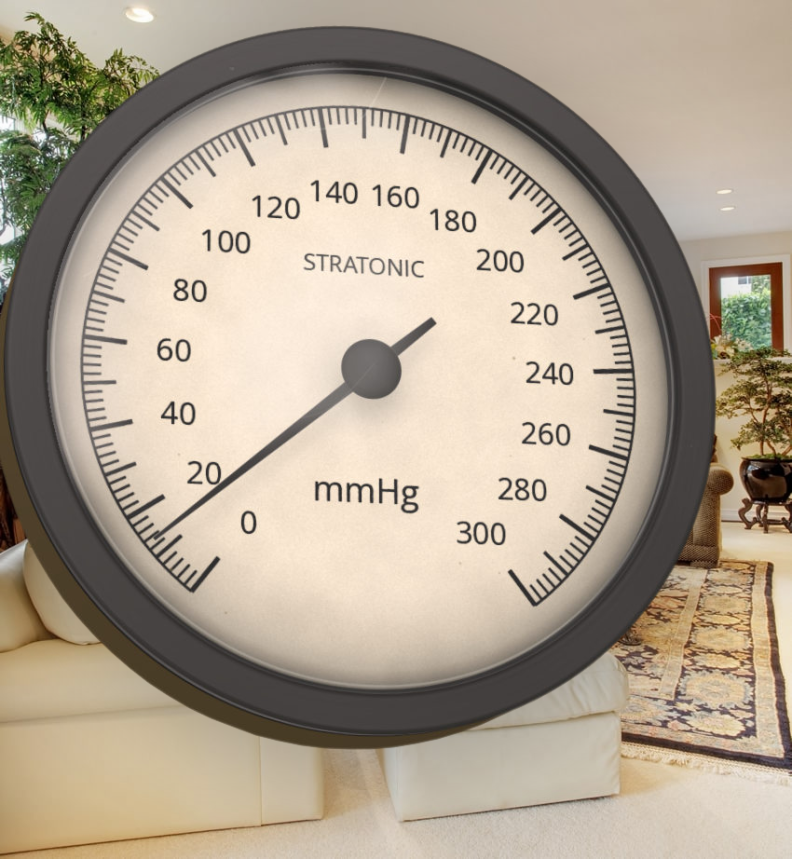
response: 13; mmHg
